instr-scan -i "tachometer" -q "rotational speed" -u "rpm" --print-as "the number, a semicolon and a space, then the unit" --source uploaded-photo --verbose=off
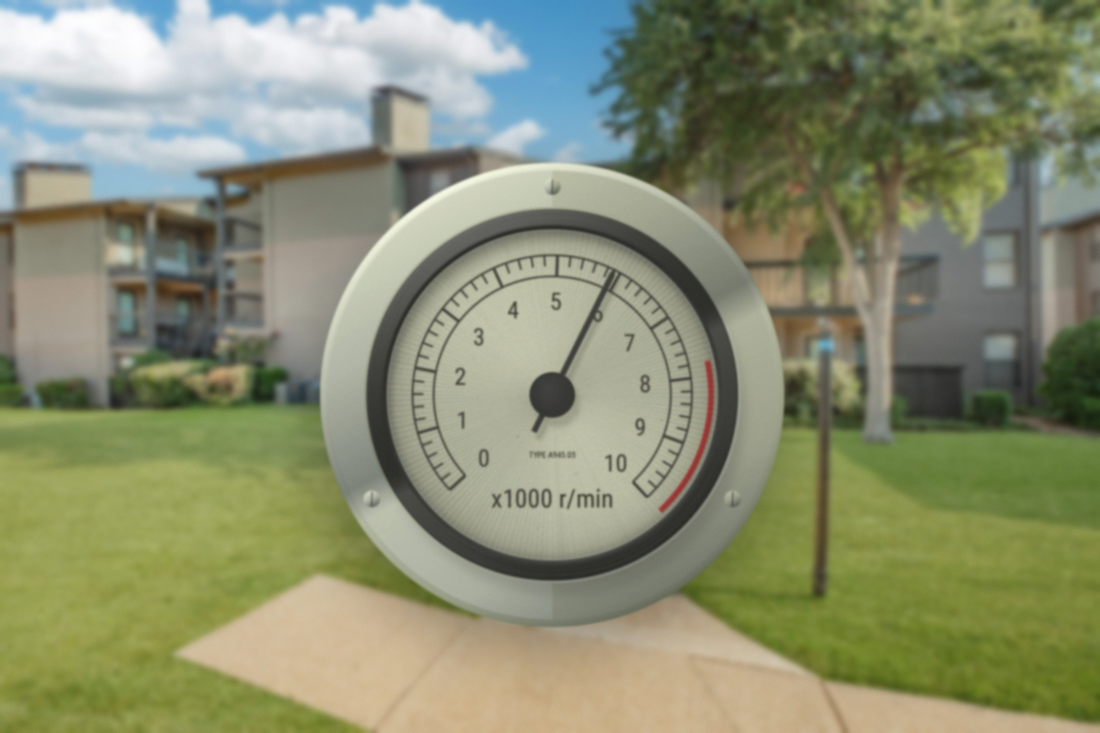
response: 5900; rpm
